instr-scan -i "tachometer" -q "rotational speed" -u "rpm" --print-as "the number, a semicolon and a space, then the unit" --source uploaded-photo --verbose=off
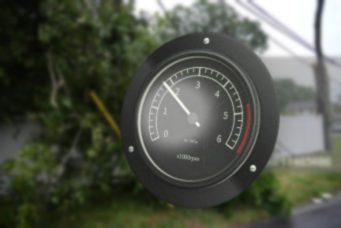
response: 1800; rpm
